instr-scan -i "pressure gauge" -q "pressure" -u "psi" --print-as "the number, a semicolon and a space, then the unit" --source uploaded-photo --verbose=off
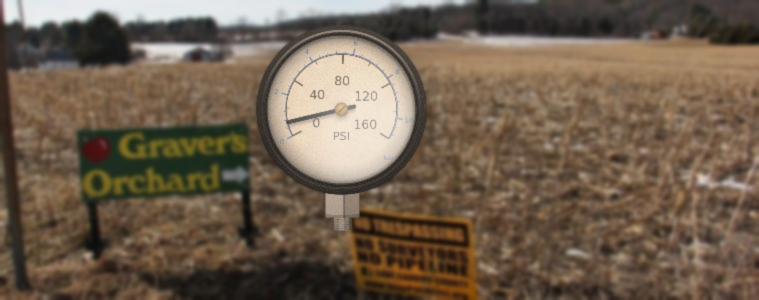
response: 10; psi
